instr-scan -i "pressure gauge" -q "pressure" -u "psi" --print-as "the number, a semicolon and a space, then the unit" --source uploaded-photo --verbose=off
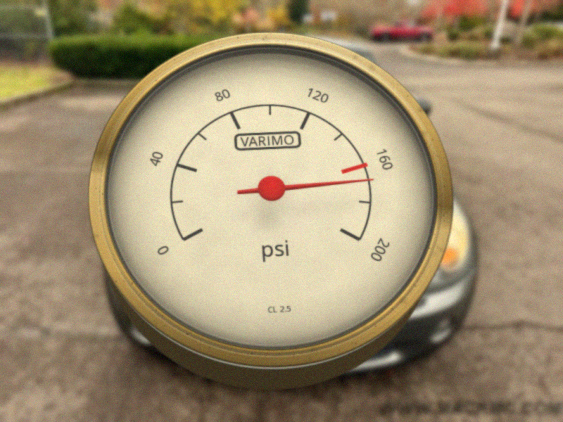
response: 170; psi
